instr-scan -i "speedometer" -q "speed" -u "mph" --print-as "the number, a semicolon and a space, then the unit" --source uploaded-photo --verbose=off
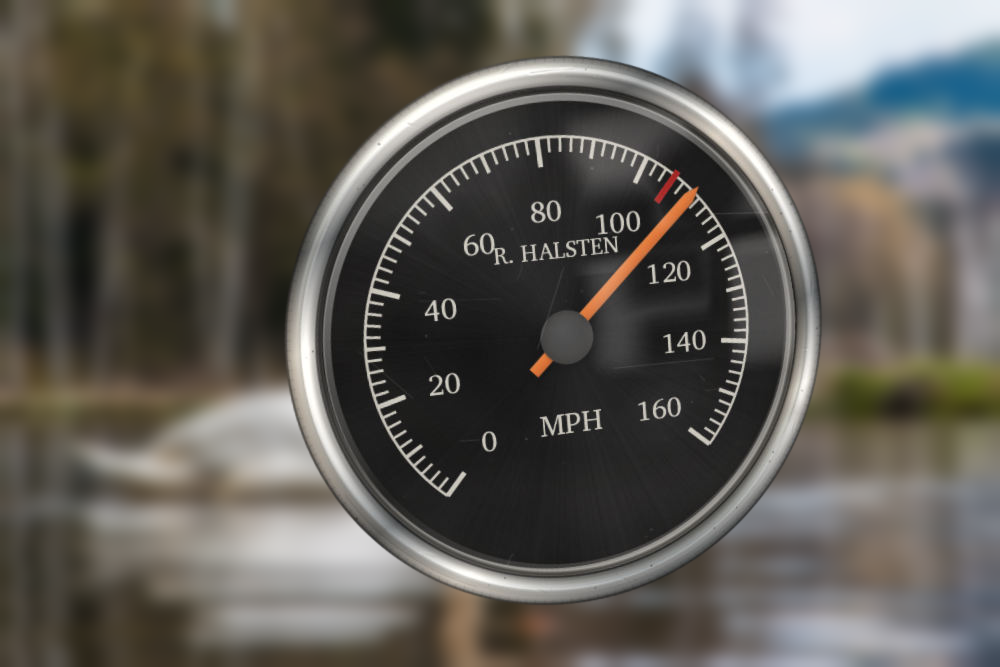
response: 110; mph
